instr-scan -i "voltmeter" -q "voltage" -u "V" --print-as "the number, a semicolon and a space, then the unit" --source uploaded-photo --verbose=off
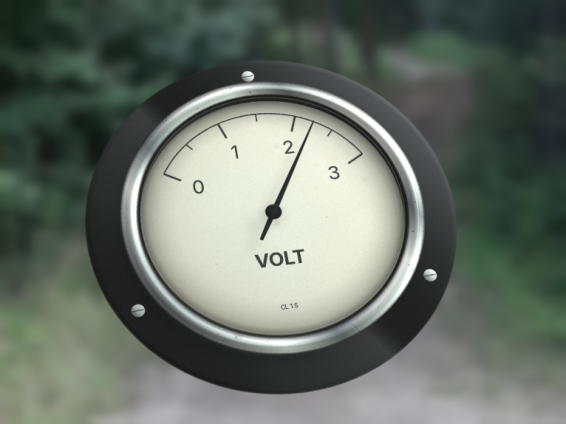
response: 2.25; V
